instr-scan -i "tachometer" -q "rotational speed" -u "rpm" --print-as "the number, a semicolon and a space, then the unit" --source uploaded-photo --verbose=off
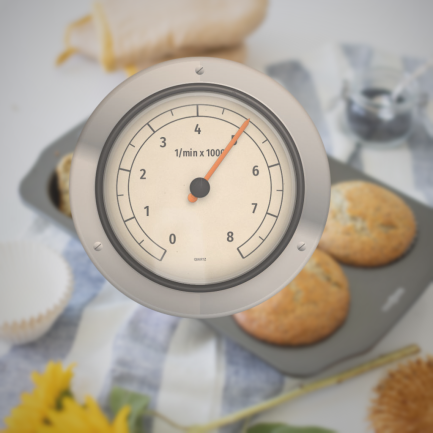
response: 5000; rpm
